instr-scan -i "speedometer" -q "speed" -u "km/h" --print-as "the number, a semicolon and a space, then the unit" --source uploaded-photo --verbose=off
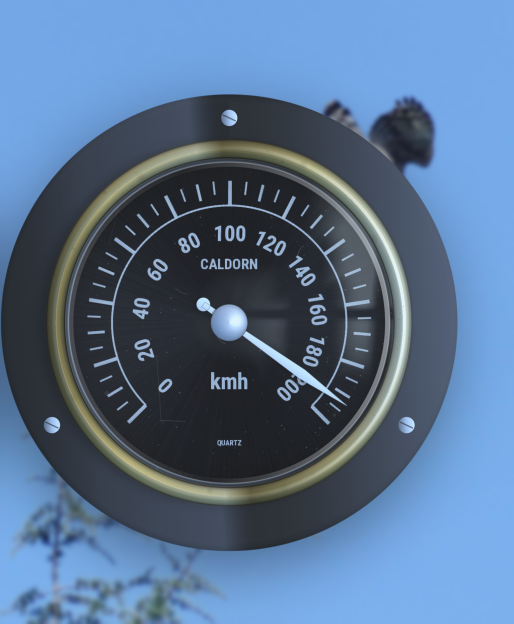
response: 192.5; km/h
